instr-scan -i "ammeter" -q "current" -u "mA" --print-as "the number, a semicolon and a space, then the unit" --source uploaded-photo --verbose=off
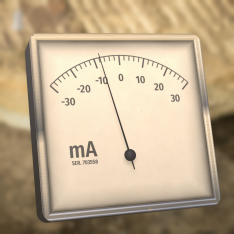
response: -8; mA
